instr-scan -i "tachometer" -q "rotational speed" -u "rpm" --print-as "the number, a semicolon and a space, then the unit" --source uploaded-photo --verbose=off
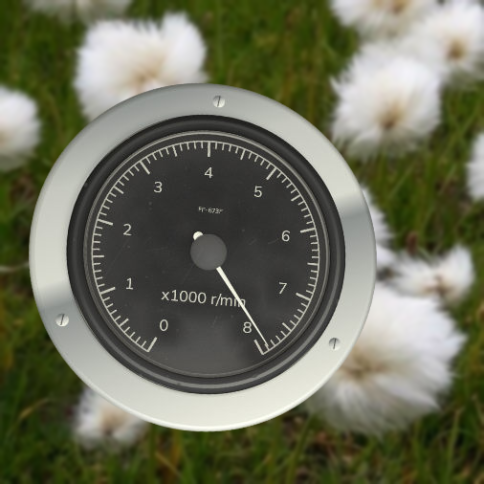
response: 7900; rpm
